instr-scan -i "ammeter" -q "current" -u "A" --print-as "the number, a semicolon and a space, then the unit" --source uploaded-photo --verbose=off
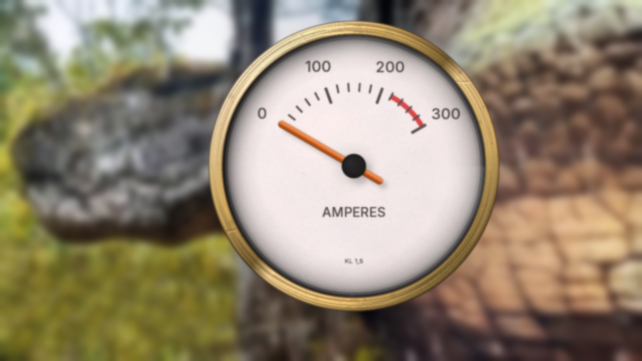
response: 0; A
